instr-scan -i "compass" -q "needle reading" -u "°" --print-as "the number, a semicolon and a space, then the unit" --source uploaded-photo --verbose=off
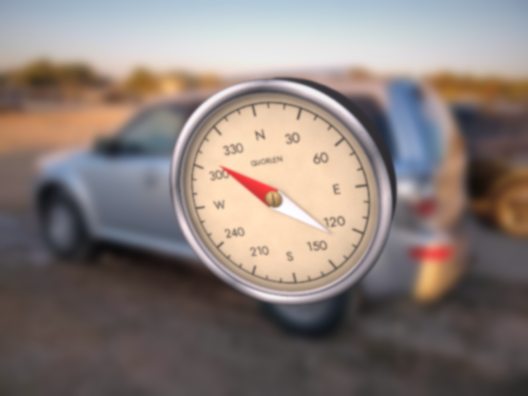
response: 310; °
